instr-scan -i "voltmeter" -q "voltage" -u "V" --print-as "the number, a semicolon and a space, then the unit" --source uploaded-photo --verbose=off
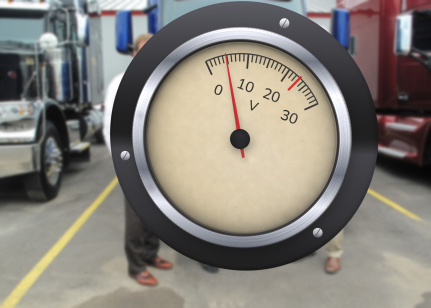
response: 5; V
